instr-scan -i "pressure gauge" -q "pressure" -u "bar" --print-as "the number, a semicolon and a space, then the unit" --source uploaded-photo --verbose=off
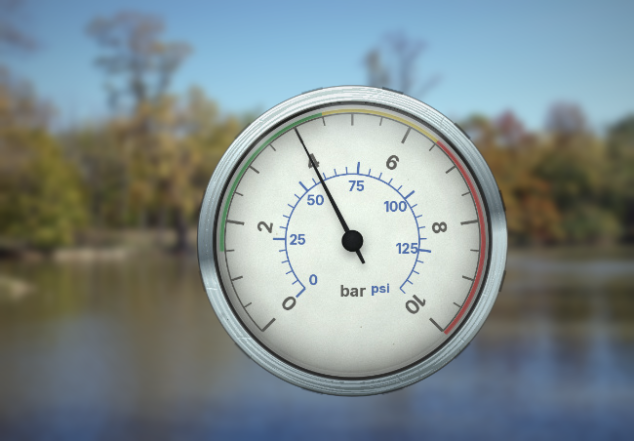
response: 4; bar
